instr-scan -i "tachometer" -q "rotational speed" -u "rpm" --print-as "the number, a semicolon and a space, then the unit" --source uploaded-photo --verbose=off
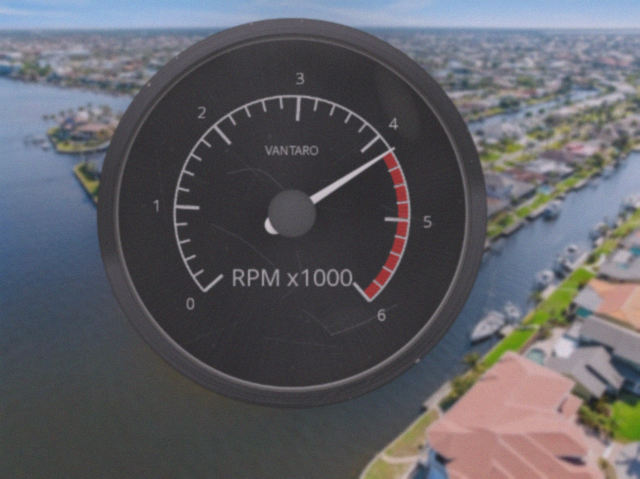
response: 4200; rpm
